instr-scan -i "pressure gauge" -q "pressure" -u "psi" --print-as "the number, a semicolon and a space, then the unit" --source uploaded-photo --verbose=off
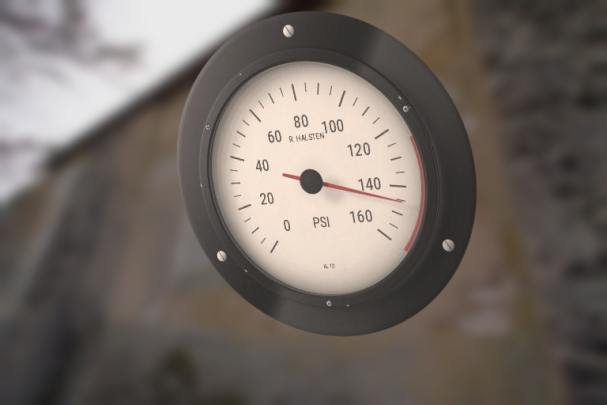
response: 145; psi
